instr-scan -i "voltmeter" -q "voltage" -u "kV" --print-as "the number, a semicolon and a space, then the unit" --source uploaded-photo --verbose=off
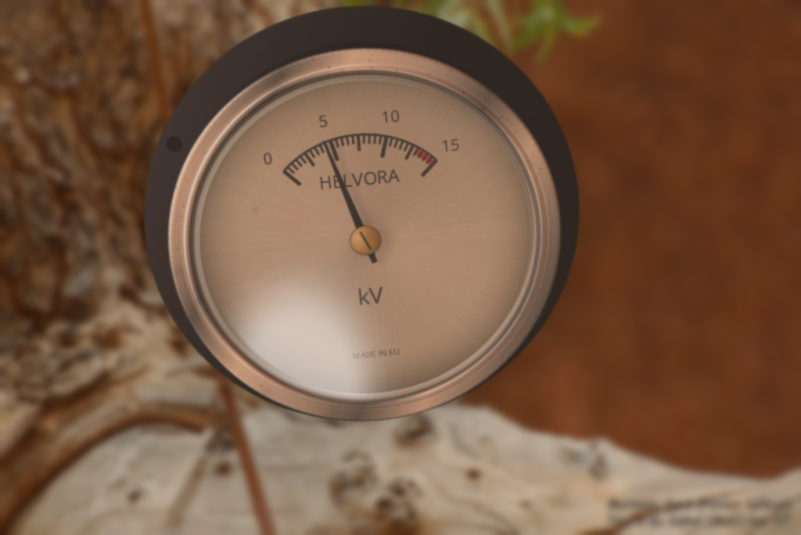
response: 4.5; kV
